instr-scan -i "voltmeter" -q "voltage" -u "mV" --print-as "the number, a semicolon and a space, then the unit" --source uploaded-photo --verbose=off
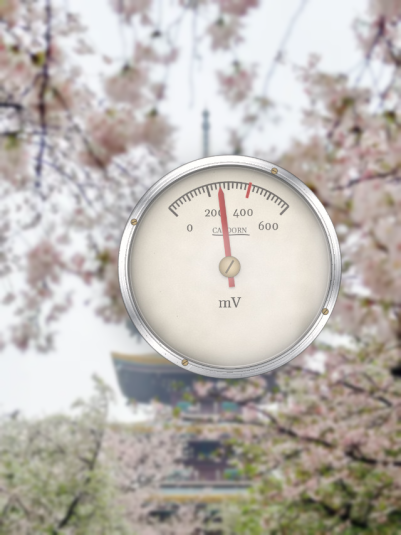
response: 260; mV
